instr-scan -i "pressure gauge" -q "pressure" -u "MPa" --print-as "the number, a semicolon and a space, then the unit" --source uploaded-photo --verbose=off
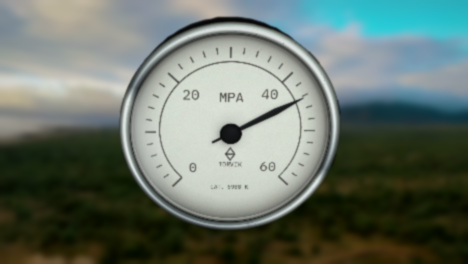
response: 44; MPa
